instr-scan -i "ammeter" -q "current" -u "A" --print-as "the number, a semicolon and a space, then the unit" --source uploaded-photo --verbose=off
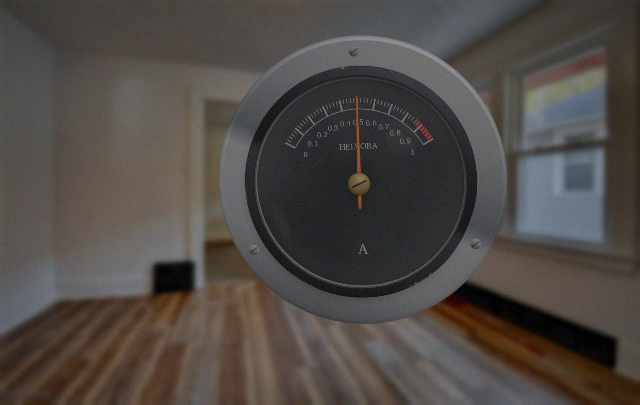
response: 0.5; A
